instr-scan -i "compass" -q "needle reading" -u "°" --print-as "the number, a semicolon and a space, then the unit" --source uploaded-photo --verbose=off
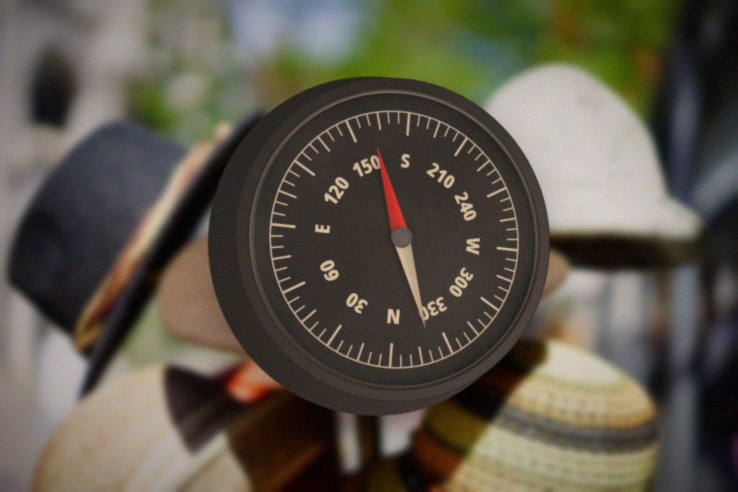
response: 160; °
